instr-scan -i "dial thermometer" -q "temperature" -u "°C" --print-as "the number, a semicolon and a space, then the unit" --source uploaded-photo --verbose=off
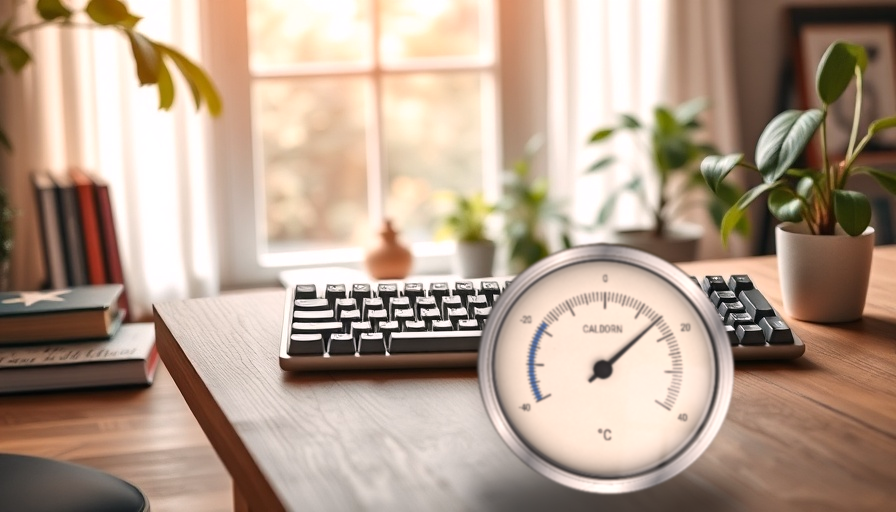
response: 15; °C
